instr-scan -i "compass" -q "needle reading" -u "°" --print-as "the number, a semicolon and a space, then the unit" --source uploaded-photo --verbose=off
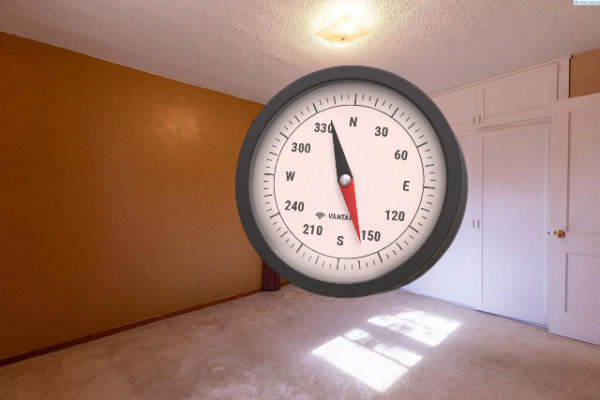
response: 160; °
